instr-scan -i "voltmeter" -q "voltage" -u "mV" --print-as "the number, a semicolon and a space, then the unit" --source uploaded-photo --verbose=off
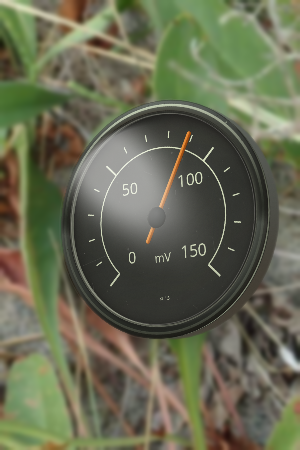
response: 90; mV
